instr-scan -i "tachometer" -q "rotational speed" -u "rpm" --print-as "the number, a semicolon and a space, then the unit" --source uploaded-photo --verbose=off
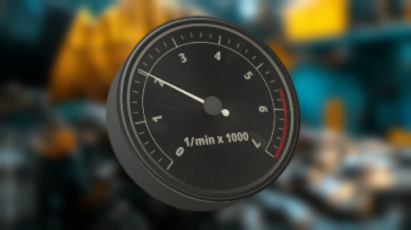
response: 2000; rpm
